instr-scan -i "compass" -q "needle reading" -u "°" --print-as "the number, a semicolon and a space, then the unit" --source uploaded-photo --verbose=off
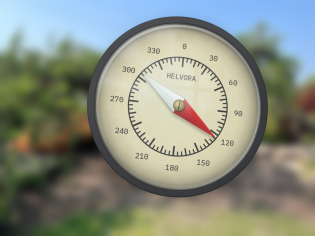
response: 125; °
